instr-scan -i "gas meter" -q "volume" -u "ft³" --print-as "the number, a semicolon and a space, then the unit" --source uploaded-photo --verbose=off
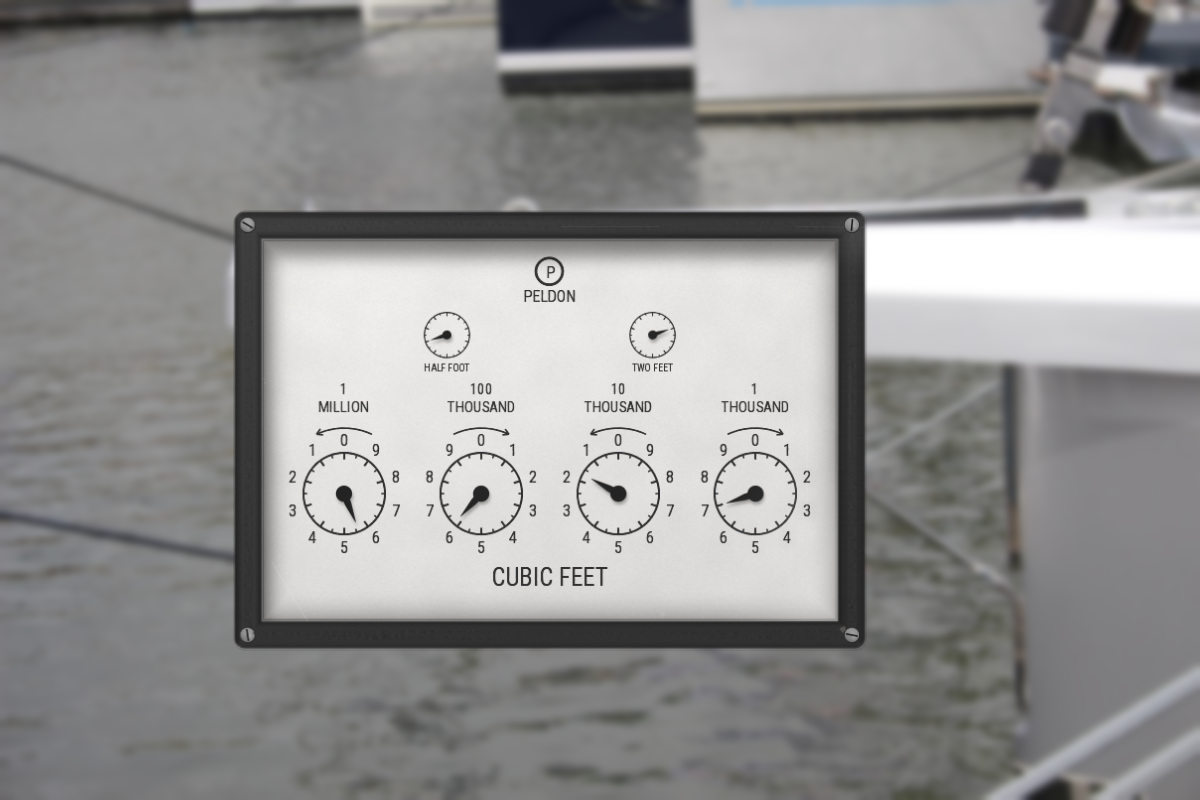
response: 561700; ft³
